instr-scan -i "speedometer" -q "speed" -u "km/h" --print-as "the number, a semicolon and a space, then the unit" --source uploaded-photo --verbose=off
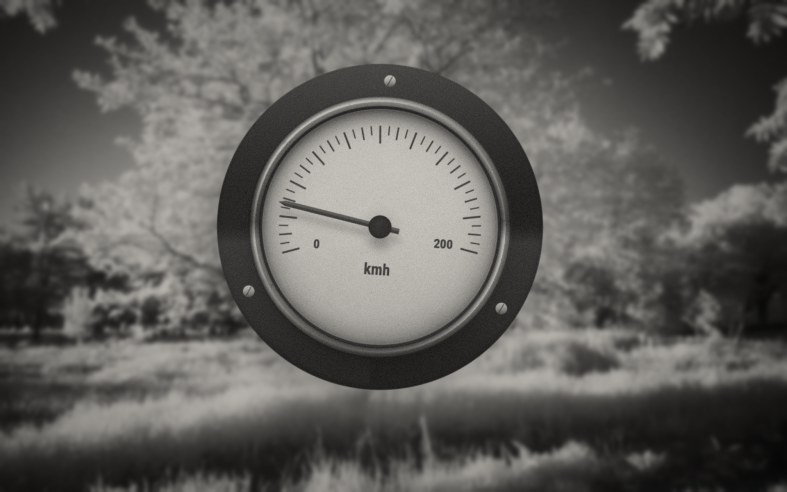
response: 27.5; km/h
